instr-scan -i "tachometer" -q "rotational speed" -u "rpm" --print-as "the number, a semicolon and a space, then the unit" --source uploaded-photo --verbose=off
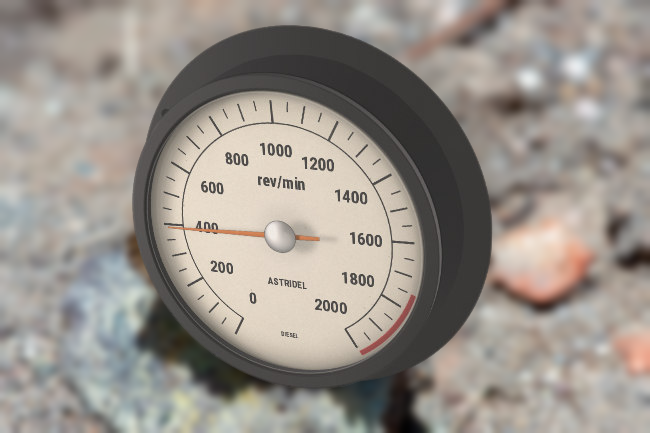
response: 400; rpm
